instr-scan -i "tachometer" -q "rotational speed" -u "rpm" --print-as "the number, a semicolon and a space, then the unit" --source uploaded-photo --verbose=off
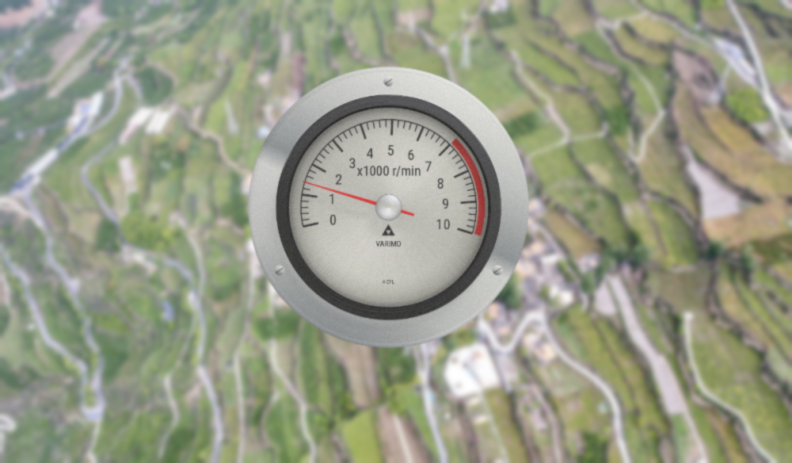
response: 1400; rpm
